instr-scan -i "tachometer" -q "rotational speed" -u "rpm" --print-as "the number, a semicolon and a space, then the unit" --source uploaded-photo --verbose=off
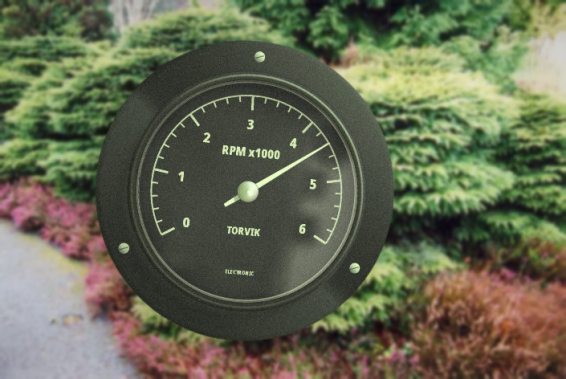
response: 4400; rpm
